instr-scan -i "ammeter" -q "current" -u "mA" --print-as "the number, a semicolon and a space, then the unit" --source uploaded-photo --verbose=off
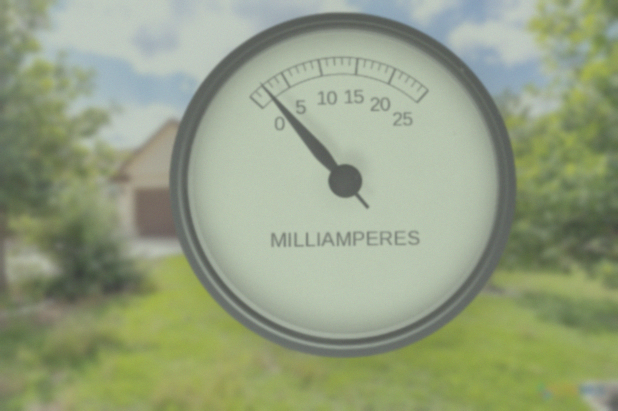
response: 2; mA
